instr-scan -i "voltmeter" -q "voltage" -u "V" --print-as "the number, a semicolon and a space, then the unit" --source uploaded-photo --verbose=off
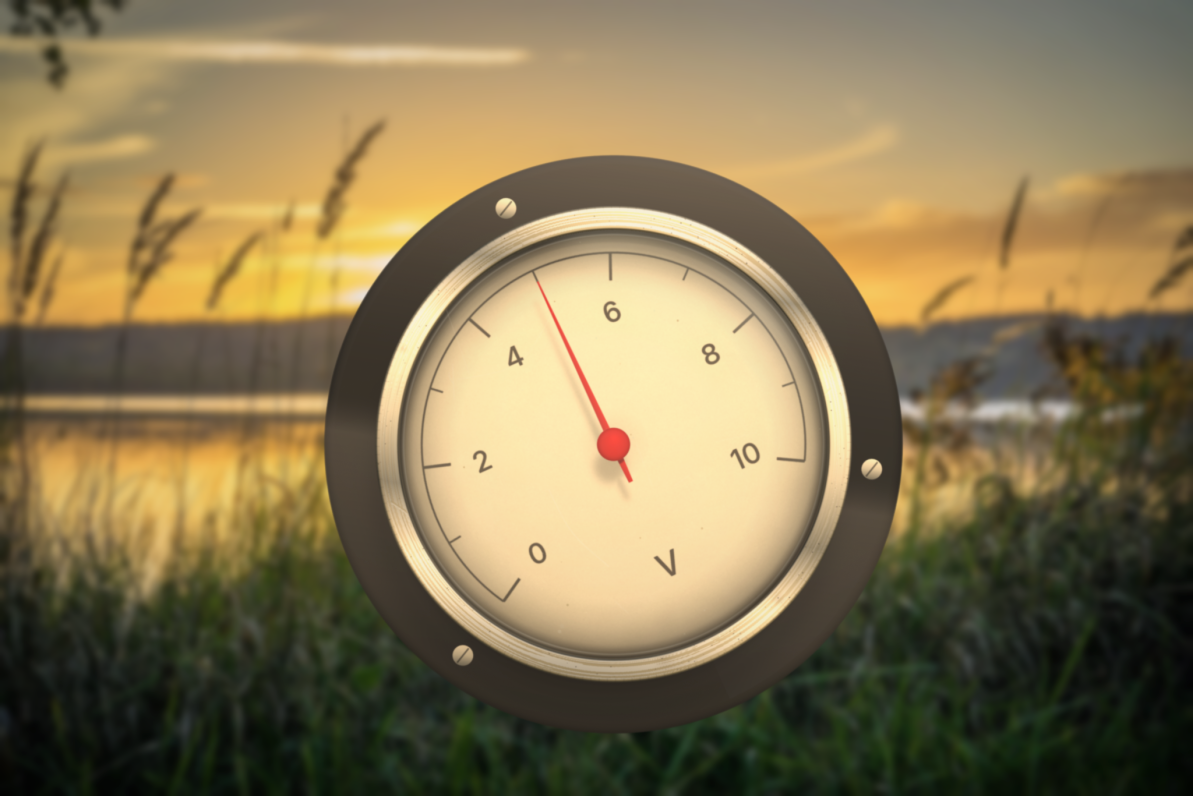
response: 5; V
